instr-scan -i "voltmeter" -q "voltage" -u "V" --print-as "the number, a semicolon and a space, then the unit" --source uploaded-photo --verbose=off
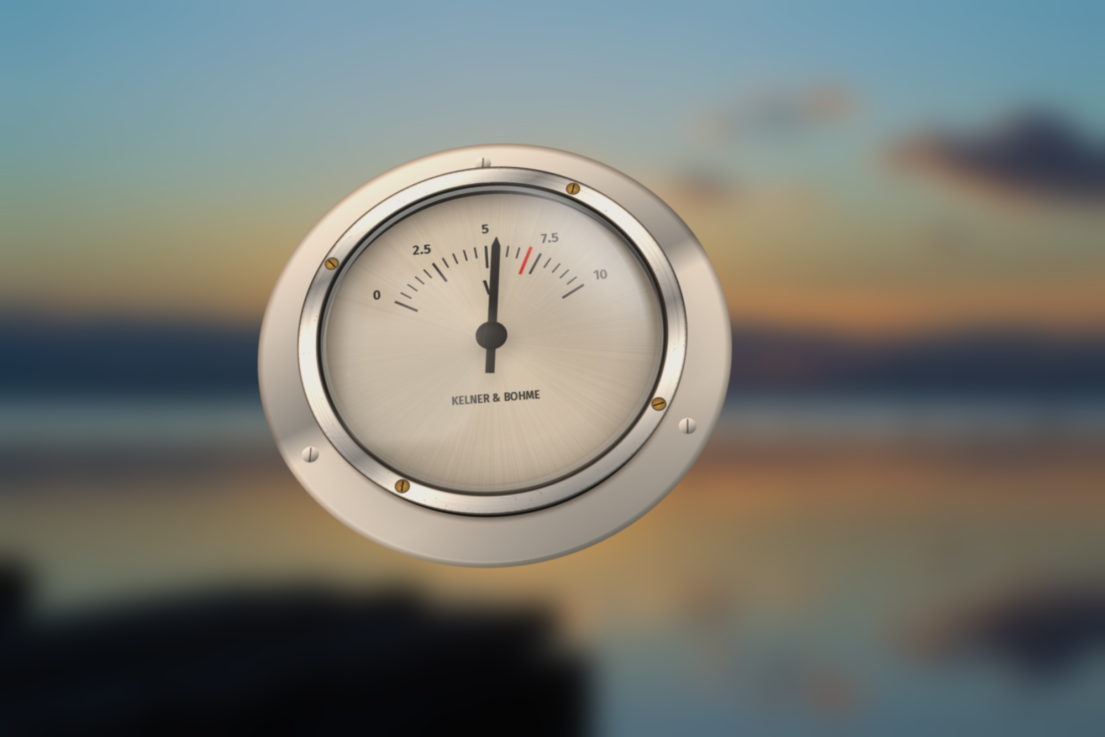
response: 5.5; V
